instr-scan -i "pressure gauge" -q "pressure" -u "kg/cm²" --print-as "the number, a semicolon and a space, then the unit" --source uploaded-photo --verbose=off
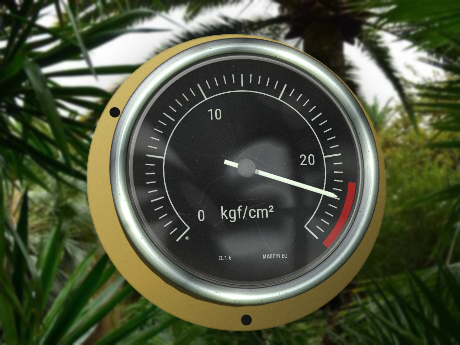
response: 22.5; kg/cm²
